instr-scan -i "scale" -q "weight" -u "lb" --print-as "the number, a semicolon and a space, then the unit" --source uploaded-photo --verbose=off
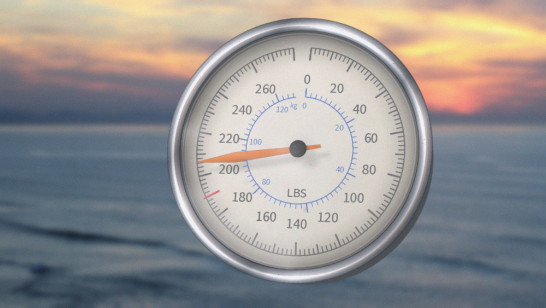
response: 206; lb
